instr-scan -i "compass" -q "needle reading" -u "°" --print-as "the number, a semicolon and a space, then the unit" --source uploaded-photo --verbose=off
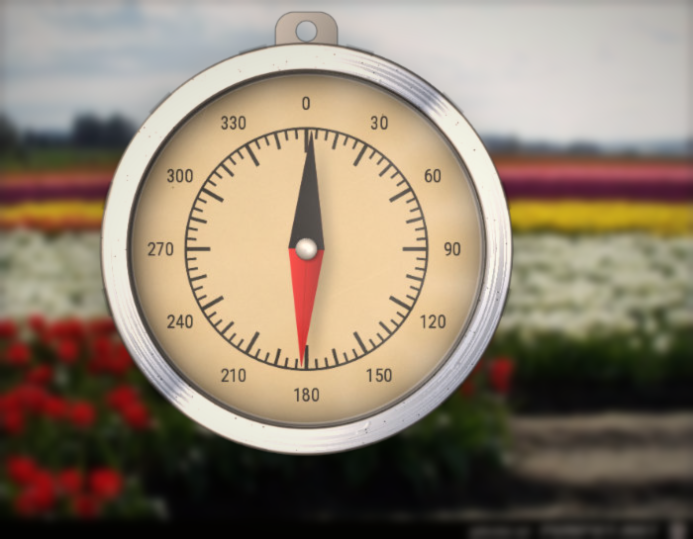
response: 182.5; °
